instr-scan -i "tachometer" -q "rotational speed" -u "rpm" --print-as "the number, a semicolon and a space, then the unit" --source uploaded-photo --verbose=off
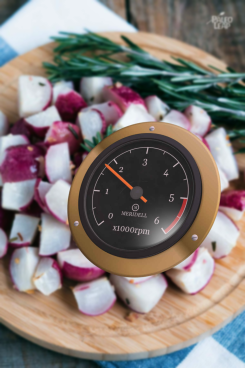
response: 1750; rpm
